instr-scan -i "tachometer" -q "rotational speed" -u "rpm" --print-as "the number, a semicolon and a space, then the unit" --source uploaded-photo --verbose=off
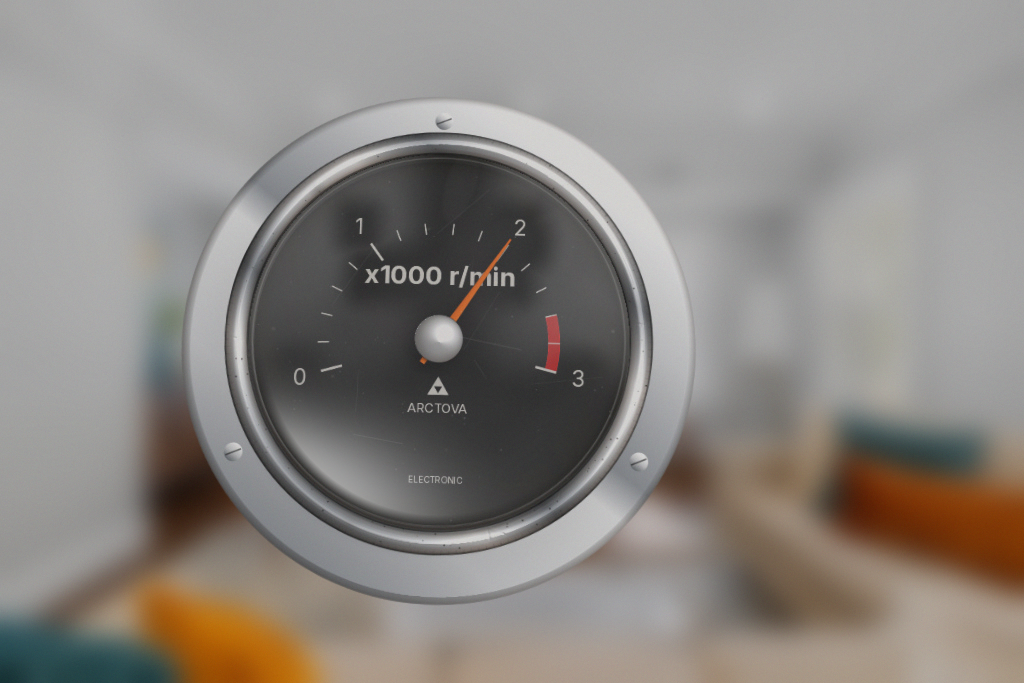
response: 2000; rpm
